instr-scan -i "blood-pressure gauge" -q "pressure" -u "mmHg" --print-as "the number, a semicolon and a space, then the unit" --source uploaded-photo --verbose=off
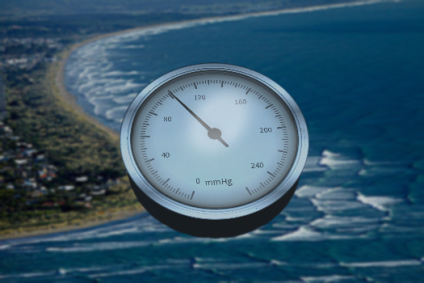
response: 100; mmHg
